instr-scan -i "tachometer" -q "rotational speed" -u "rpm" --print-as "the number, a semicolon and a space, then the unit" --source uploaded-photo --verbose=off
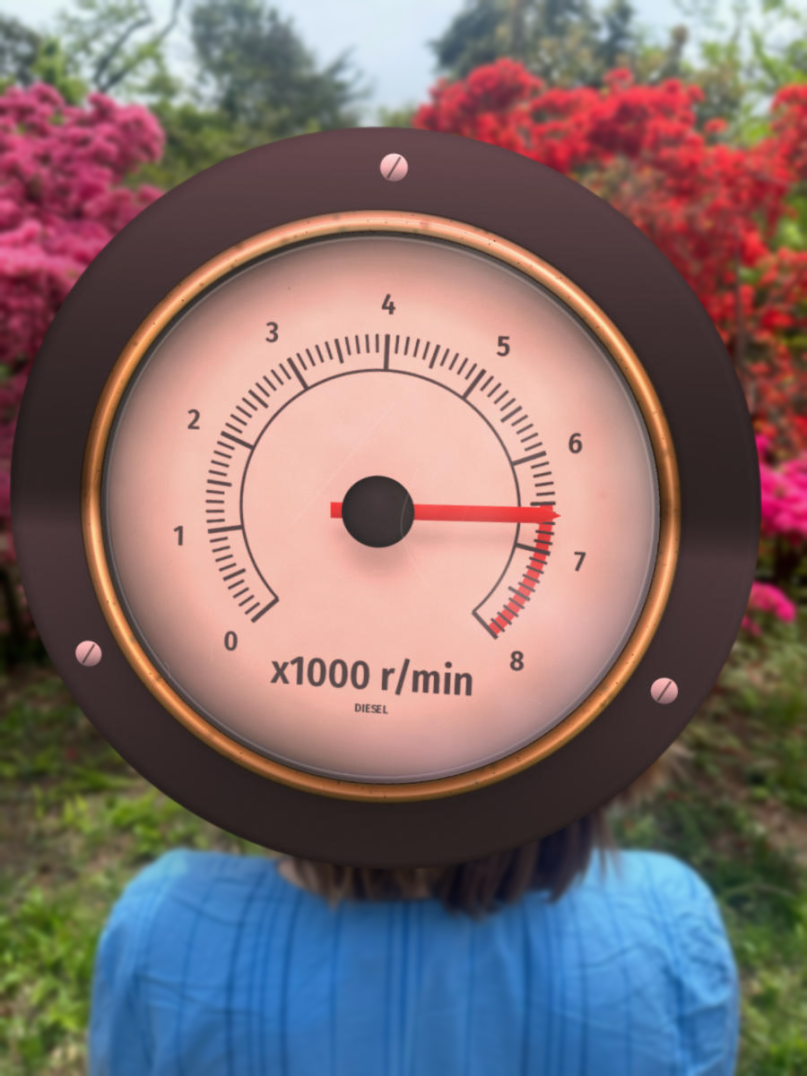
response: 6600; rpm
